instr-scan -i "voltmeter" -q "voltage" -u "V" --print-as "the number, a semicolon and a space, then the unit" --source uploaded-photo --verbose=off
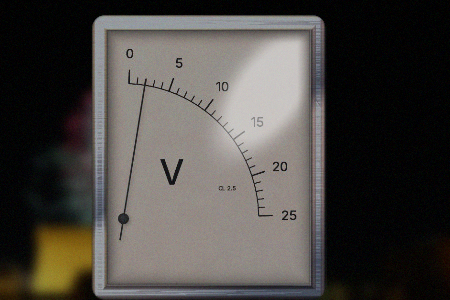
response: 2; V
